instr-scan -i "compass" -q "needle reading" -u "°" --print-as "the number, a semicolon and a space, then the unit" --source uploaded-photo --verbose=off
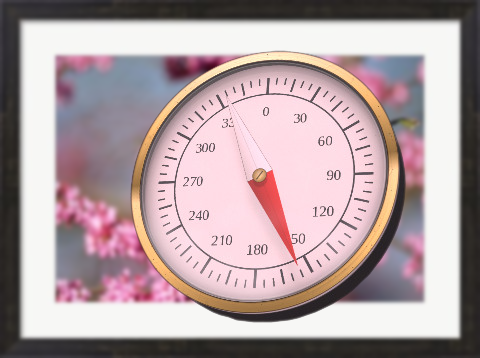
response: 155; °
